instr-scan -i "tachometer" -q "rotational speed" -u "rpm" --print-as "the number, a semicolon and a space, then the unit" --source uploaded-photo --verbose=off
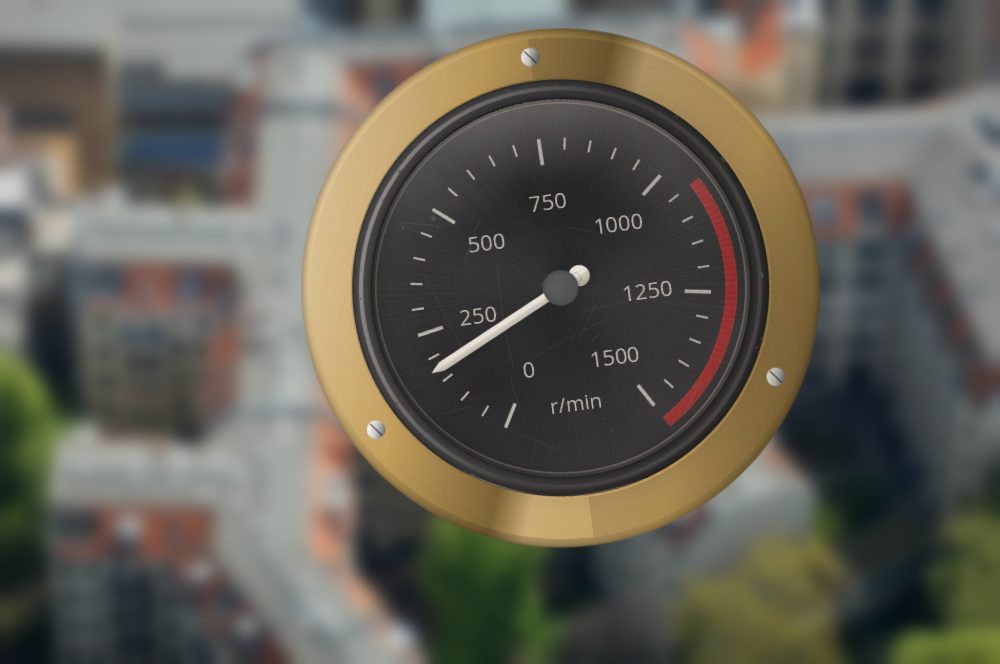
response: 175; rpm
